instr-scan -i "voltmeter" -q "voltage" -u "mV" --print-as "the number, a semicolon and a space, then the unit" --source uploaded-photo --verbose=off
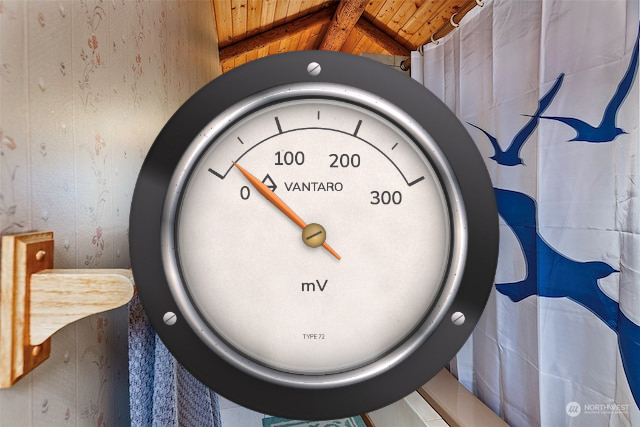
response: 25; mV
